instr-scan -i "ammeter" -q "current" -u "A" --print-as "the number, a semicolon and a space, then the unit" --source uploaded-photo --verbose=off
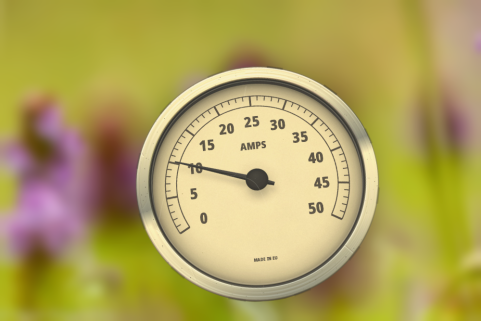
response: 10; A
